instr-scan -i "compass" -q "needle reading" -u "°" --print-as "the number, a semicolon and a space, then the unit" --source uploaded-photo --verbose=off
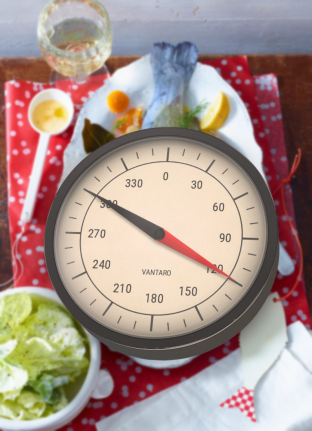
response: 120; °
